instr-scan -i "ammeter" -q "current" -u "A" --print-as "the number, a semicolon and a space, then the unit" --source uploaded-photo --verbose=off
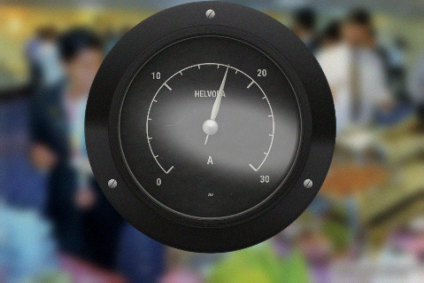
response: 17; A
